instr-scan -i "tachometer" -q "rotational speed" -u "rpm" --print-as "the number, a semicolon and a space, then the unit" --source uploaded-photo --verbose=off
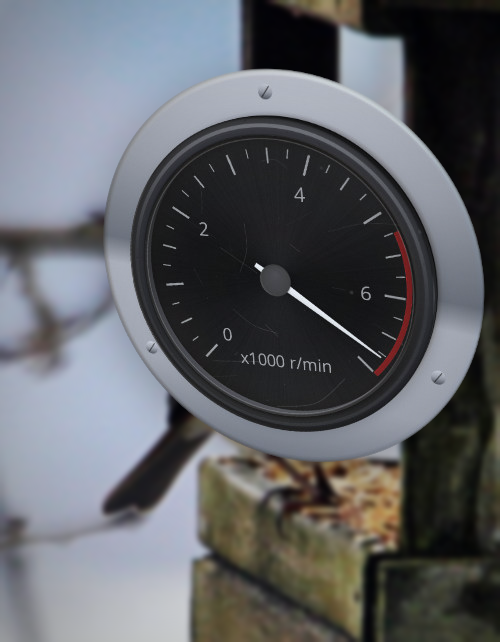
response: 6750; rpm
